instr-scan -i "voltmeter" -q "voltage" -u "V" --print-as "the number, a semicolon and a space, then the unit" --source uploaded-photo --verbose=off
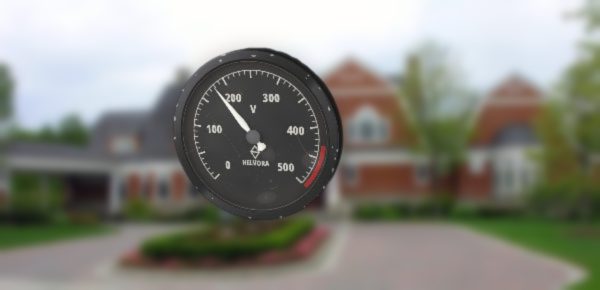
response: 180; V
